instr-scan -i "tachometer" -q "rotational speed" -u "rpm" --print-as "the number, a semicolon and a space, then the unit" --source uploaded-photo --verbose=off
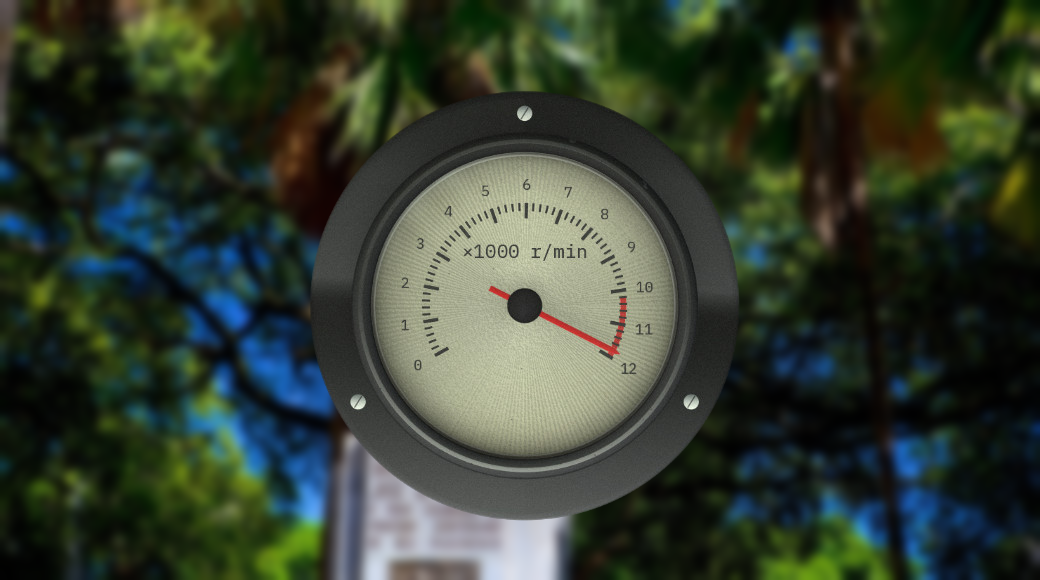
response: 11800; rpm
